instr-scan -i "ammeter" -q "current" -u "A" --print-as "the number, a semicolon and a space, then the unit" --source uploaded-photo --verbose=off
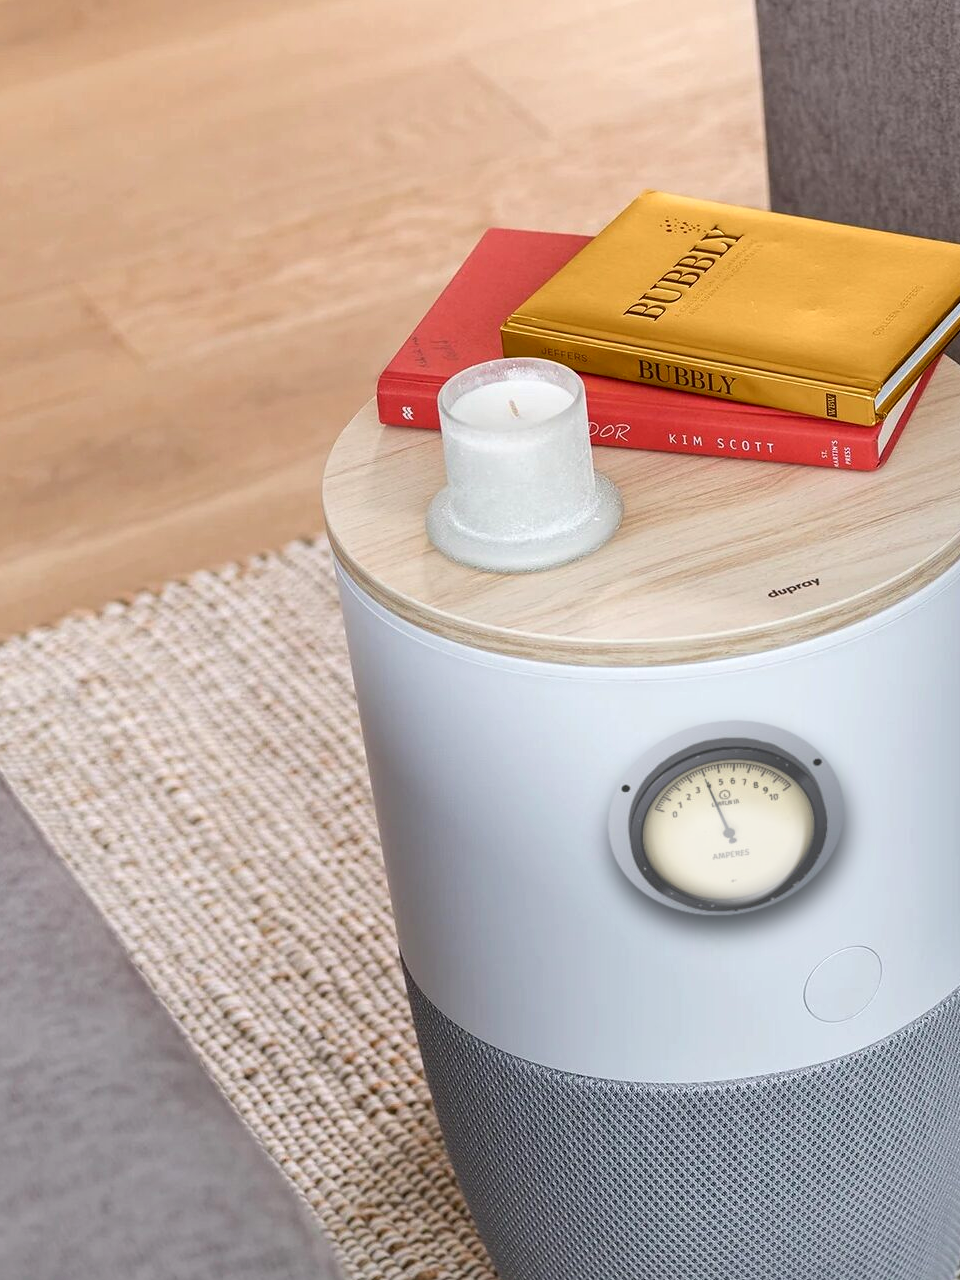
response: 4; A
